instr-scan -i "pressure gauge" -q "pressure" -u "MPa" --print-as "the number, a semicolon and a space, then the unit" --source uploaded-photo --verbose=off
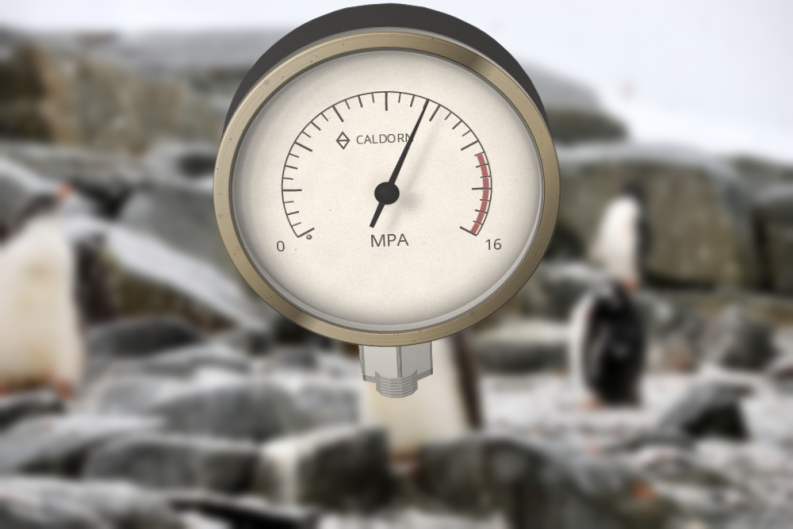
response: 9.5; MPa
